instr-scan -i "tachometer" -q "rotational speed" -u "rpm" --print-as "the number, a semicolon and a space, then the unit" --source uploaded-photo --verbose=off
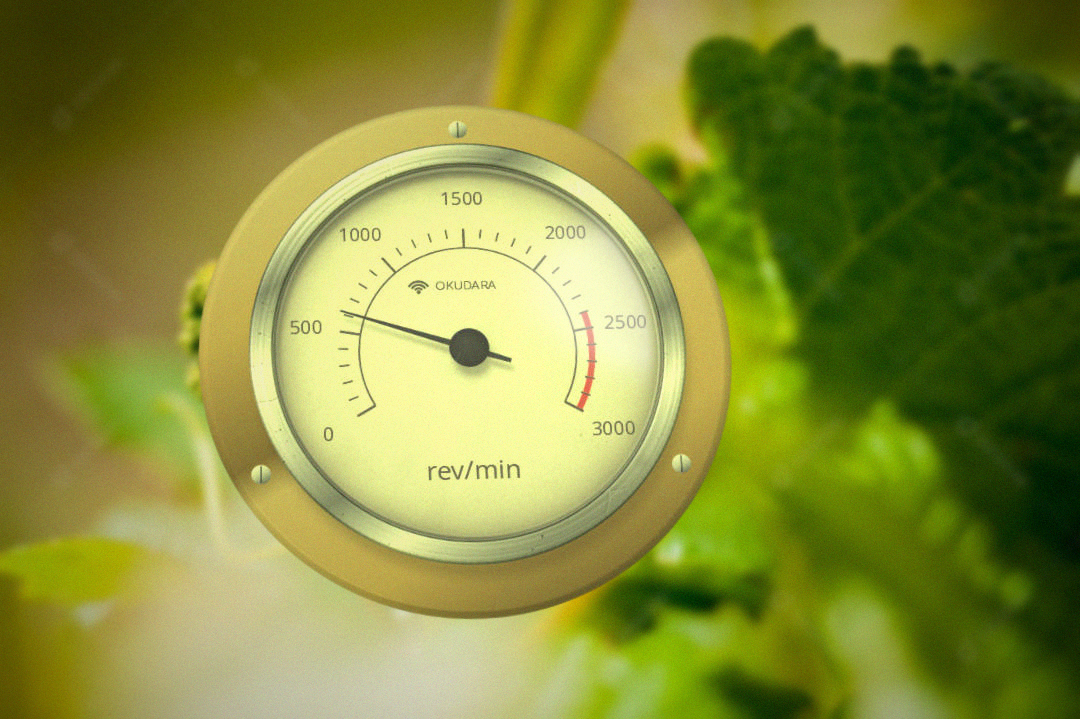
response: 600; rpm
